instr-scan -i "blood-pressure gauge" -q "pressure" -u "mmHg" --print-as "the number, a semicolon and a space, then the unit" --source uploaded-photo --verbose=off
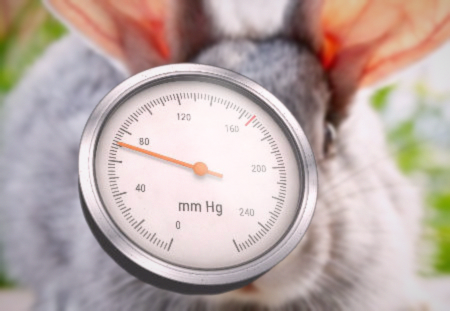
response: 70; mmHg
